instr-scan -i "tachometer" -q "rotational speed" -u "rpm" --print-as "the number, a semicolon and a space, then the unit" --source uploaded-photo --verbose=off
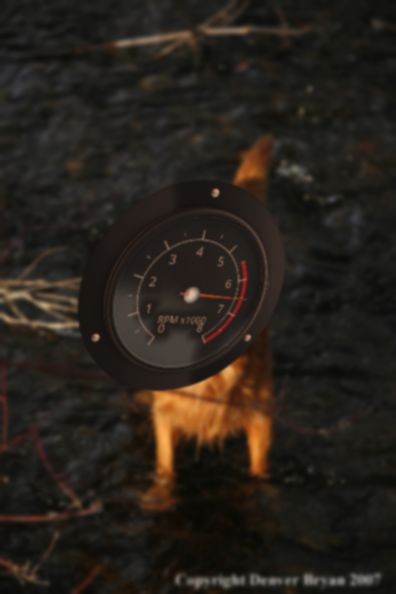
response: 6500; rpm
